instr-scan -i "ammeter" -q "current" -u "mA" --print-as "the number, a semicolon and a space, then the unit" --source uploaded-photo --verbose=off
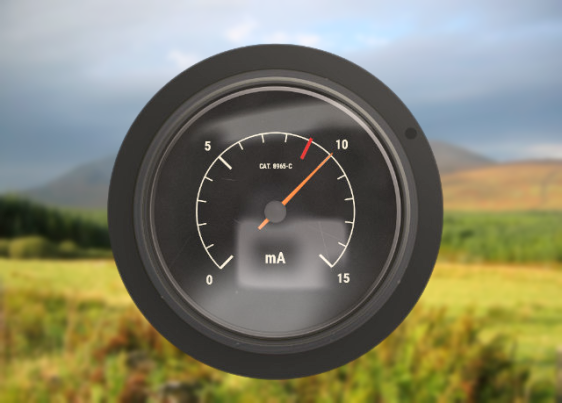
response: 10; mA
